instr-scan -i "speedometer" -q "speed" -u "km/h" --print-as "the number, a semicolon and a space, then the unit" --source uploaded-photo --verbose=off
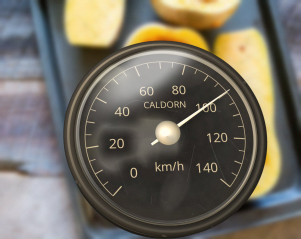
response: 100; km/h
